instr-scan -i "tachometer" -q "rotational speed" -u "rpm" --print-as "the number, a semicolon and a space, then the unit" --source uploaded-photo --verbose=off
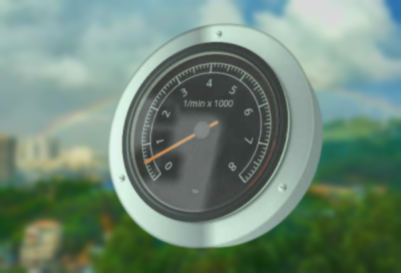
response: 500; rpm
